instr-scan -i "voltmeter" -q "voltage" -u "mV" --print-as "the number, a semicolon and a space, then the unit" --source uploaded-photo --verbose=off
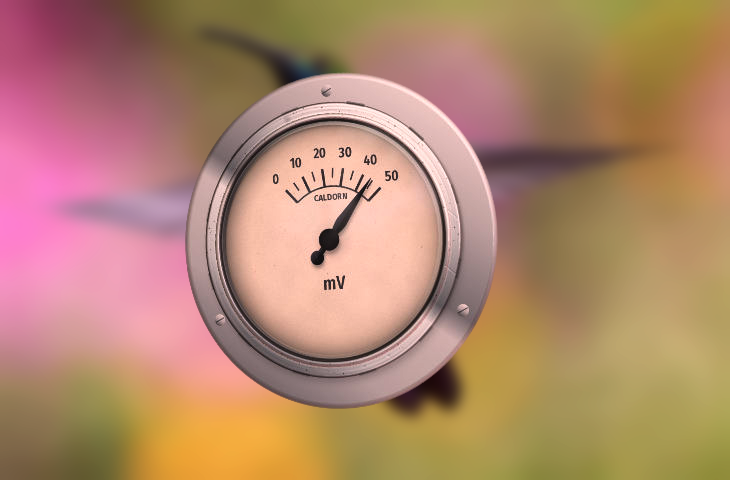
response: 45; mV
